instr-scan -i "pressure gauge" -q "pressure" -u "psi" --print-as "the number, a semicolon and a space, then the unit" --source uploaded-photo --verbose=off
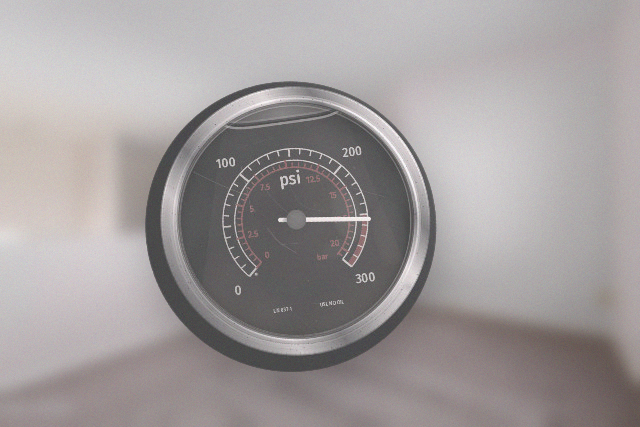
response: 255; psi
